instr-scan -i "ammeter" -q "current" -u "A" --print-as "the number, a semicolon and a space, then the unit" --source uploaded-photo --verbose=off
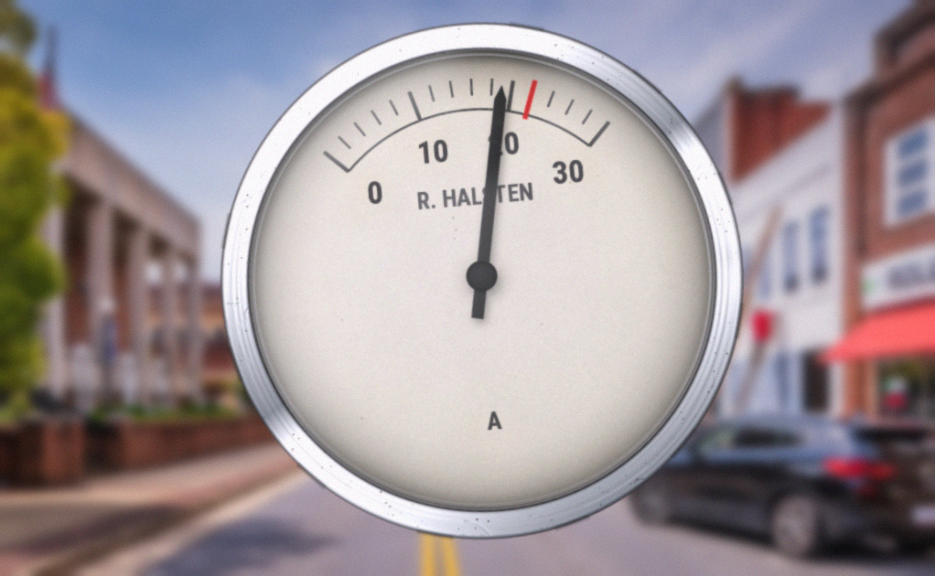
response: 19; A
